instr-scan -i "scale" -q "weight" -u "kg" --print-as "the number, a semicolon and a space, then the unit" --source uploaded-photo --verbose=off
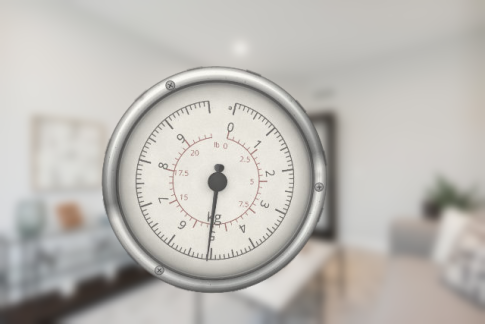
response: 5.1; kg
